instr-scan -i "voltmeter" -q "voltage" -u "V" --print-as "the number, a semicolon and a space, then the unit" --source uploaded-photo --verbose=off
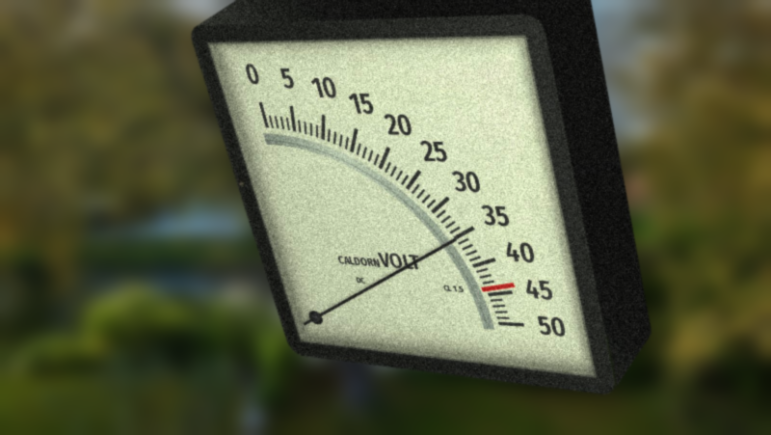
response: 35; V
